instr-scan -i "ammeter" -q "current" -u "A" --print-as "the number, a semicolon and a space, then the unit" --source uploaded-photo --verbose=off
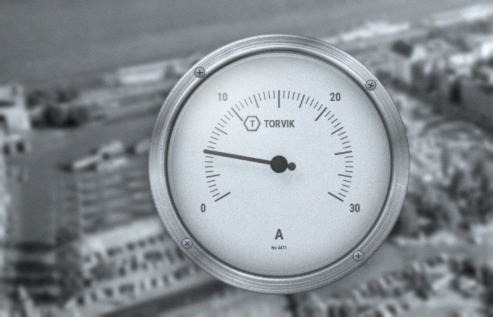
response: 5; A
